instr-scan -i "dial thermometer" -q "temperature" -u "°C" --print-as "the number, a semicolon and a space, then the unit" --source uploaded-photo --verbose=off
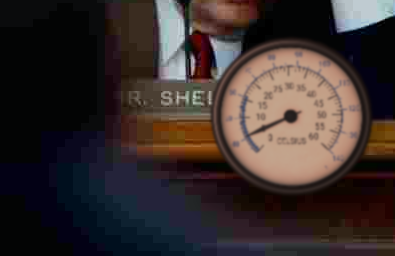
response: 5; °C
